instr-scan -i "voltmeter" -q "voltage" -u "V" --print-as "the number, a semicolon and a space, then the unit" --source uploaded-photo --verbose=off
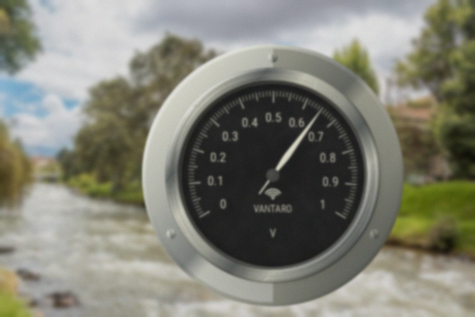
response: 0.65; V
